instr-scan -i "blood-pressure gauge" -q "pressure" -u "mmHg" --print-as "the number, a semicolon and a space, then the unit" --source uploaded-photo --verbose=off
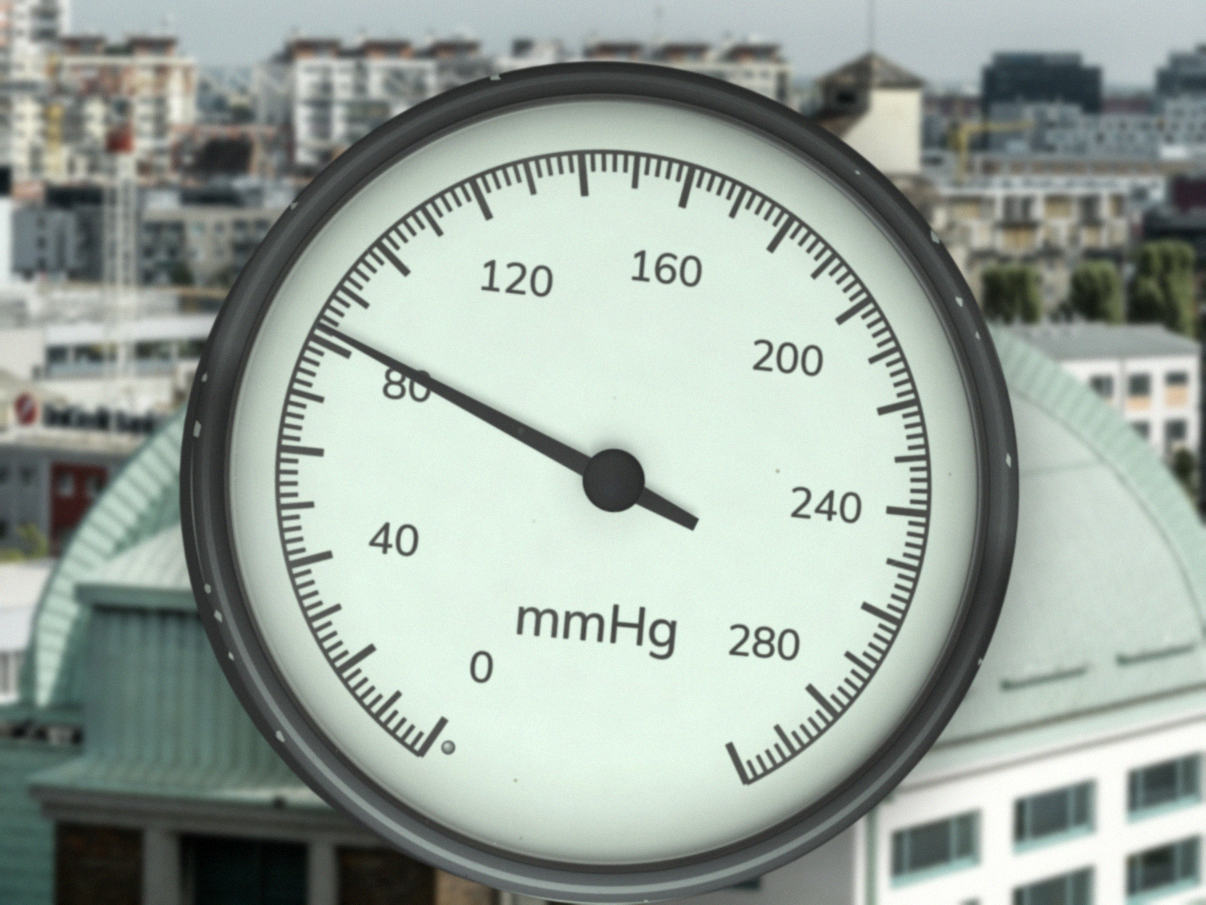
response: 82; mmHg
